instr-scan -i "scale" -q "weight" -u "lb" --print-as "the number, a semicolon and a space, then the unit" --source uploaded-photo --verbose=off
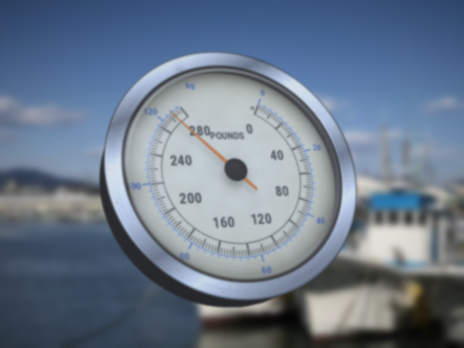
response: 270; lb
